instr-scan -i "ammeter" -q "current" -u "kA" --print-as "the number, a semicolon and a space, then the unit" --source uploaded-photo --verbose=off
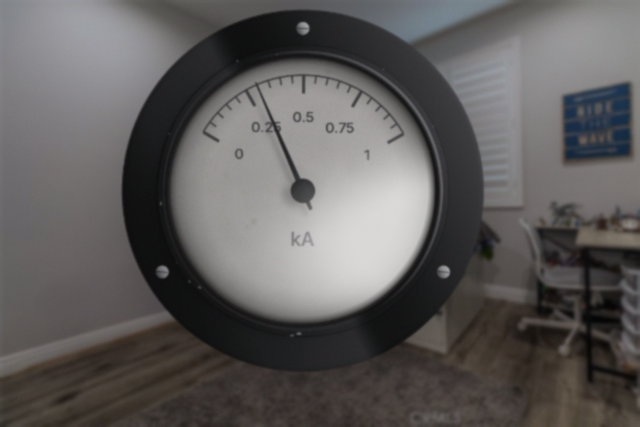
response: 0.3; kA
